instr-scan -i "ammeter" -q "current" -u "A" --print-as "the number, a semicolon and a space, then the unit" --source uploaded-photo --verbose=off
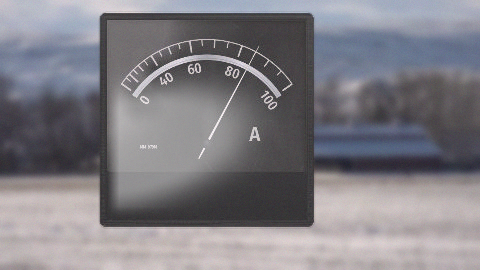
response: 85; A
